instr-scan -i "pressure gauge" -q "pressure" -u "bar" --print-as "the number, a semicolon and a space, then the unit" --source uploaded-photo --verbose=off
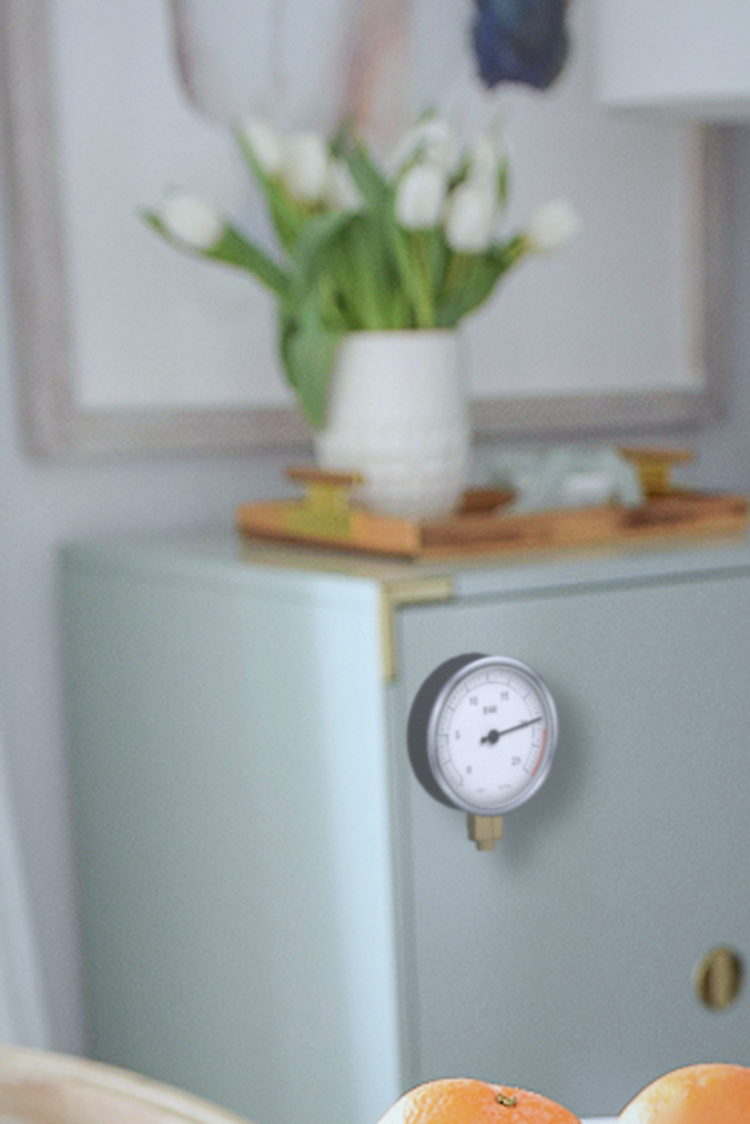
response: 20; bar
